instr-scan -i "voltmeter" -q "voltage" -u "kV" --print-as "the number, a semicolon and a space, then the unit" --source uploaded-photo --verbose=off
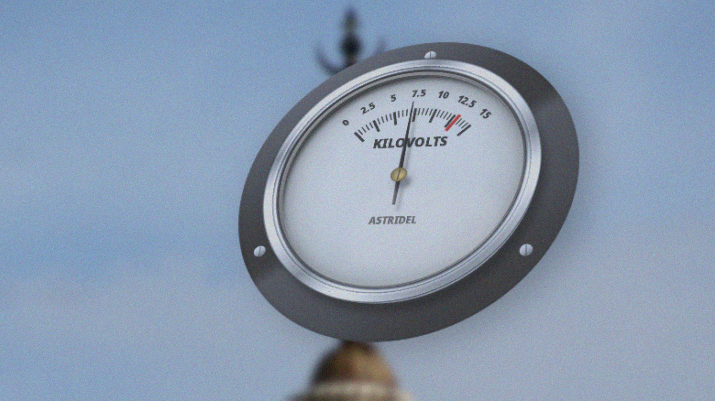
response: 7.5; kV
